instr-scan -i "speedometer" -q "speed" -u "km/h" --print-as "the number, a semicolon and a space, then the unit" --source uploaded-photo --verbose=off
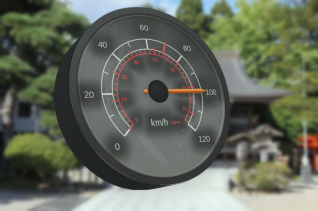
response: 100; km/h
